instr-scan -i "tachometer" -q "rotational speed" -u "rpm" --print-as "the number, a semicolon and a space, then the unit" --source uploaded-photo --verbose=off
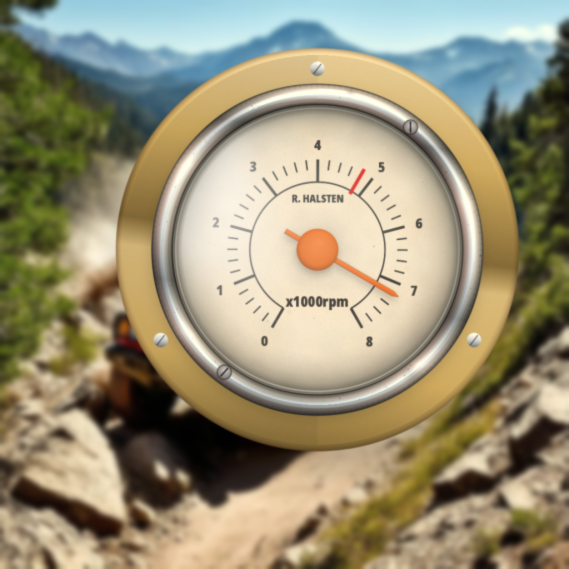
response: 7200; rpm
